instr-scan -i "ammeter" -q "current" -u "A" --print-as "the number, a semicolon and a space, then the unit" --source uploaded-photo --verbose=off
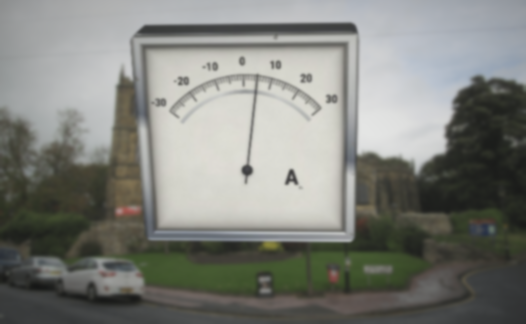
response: 5; A
